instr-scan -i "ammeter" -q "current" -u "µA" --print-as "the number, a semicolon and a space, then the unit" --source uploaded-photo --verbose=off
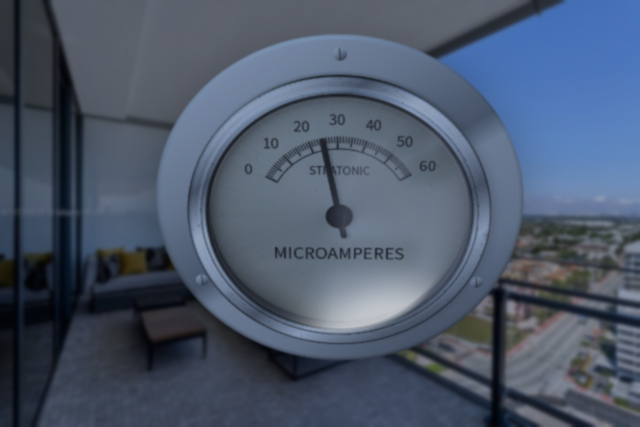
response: 25; µA
